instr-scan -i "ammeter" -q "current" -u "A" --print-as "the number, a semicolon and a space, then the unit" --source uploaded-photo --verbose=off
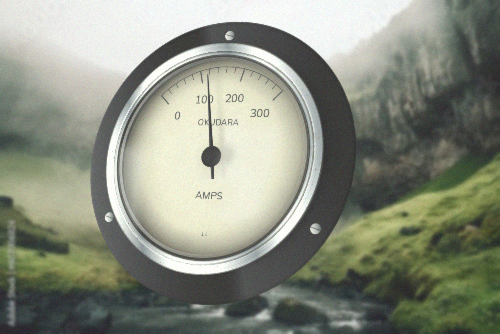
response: 120; A
